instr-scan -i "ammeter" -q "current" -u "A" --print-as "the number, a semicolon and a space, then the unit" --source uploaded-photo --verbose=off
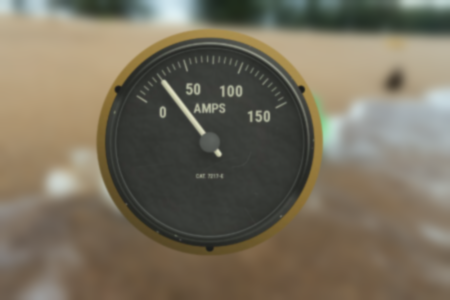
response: 25; A
